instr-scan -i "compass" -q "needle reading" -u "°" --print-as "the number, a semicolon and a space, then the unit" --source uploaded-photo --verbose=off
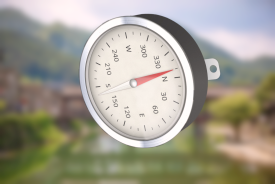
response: 350; °
